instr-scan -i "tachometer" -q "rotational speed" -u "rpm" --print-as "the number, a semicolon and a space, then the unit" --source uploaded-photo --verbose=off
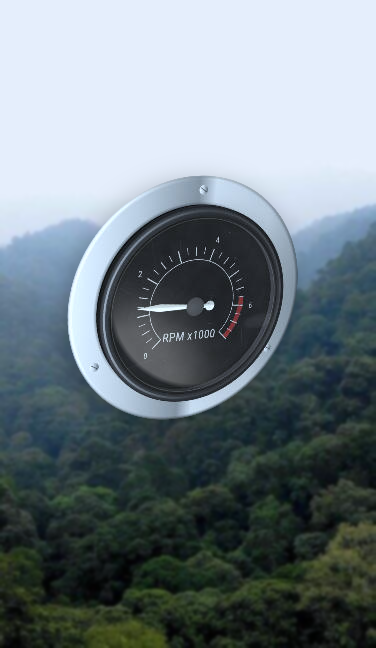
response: 1250; rpm
